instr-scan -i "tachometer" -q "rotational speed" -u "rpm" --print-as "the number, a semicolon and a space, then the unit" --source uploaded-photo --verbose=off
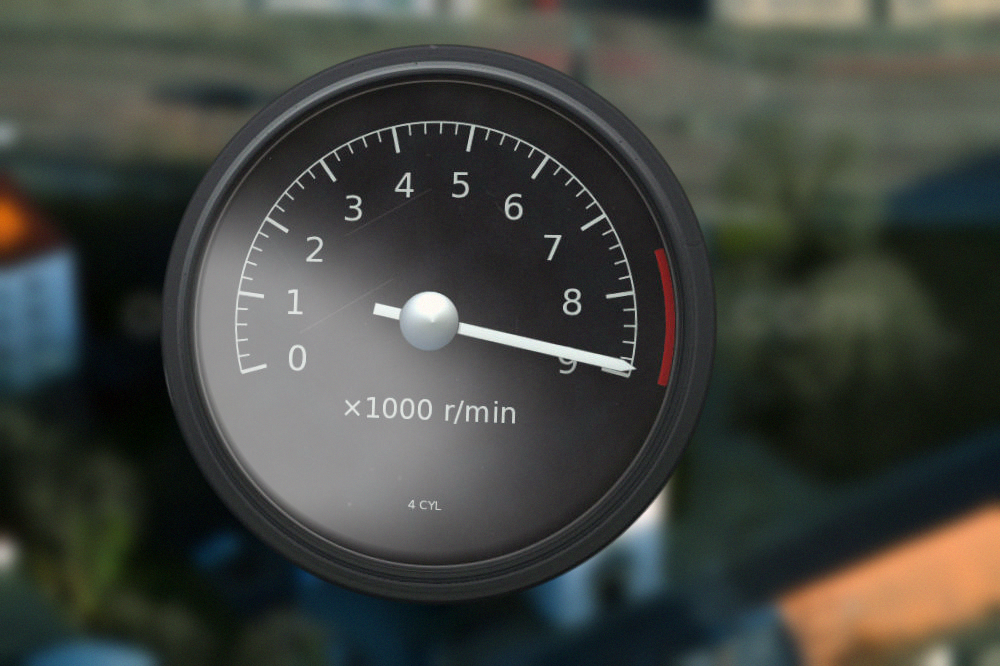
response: 8900; rpm
